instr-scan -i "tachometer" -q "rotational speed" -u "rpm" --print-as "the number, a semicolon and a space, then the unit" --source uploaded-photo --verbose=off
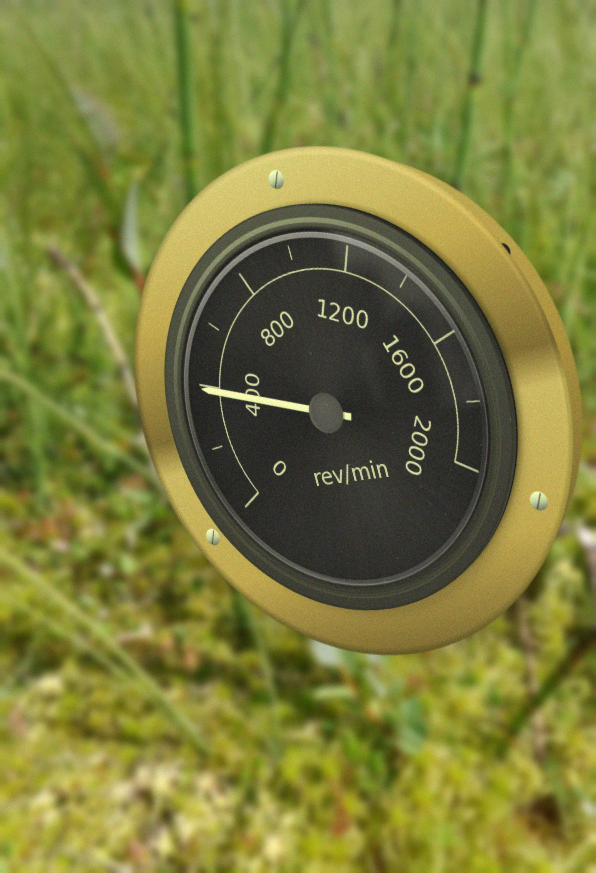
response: 400; rpm
